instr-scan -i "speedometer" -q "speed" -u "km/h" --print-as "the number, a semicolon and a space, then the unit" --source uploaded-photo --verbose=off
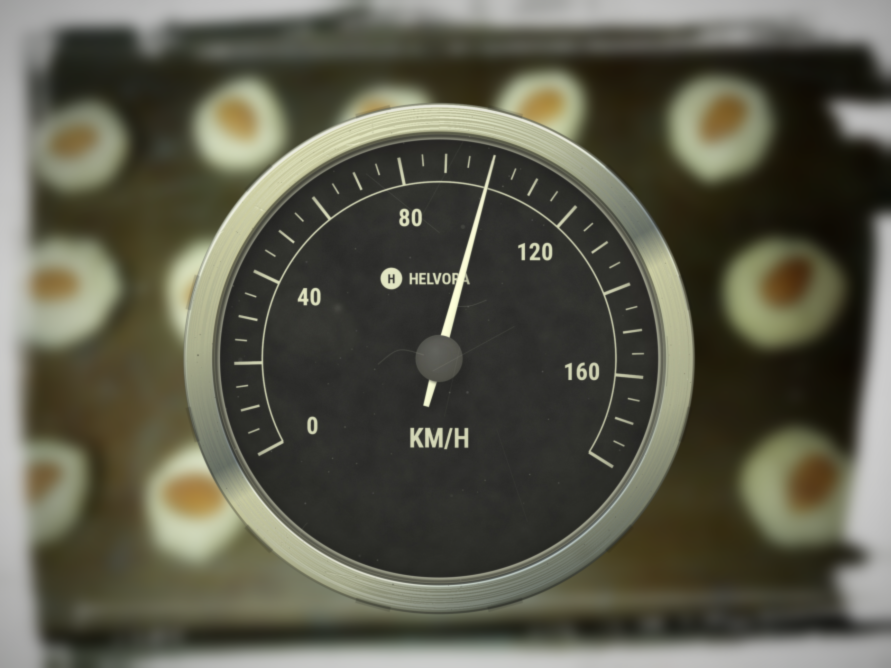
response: 100; km/h
